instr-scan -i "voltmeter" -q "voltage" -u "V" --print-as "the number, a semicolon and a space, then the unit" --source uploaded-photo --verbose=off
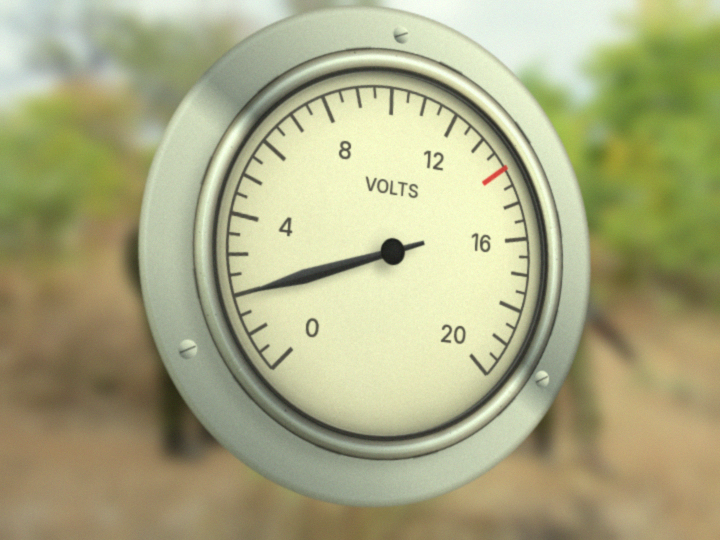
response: 2; V
